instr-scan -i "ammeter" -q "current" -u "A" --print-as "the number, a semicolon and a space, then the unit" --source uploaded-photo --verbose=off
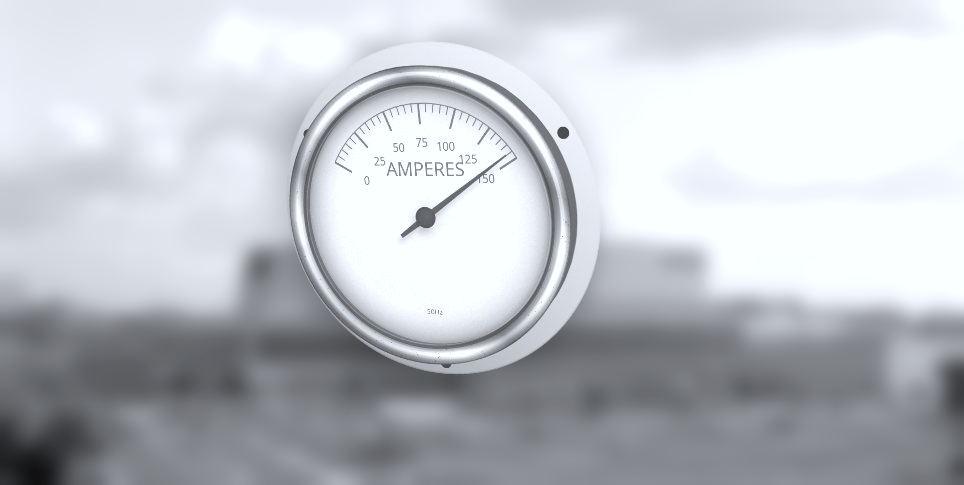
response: 145; A
